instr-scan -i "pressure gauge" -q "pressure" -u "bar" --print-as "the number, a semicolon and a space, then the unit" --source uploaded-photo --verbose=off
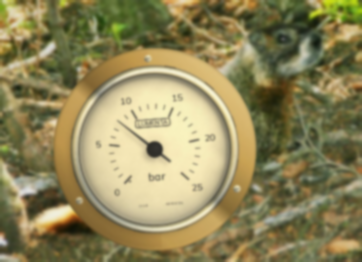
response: 8; bar
